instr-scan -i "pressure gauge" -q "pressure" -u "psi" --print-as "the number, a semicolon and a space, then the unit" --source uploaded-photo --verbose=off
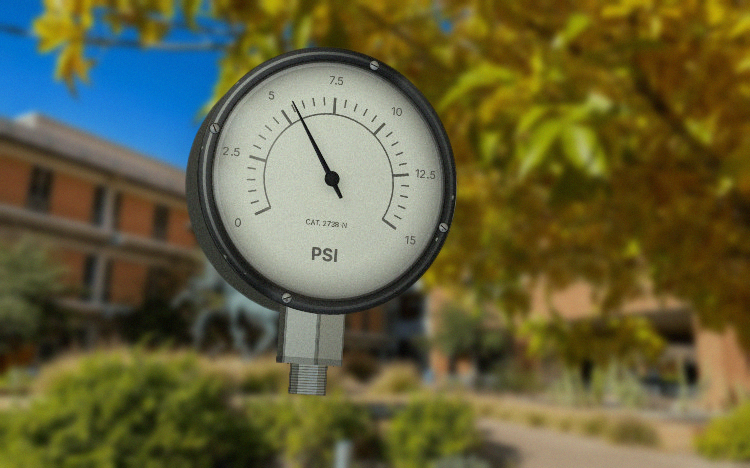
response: 5.5; psi
